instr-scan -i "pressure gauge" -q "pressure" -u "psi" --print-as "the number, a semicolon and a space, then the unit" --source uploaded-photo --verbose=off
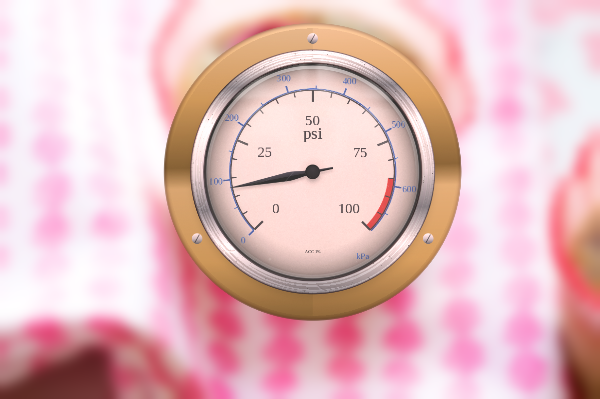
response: 12.5; psi
